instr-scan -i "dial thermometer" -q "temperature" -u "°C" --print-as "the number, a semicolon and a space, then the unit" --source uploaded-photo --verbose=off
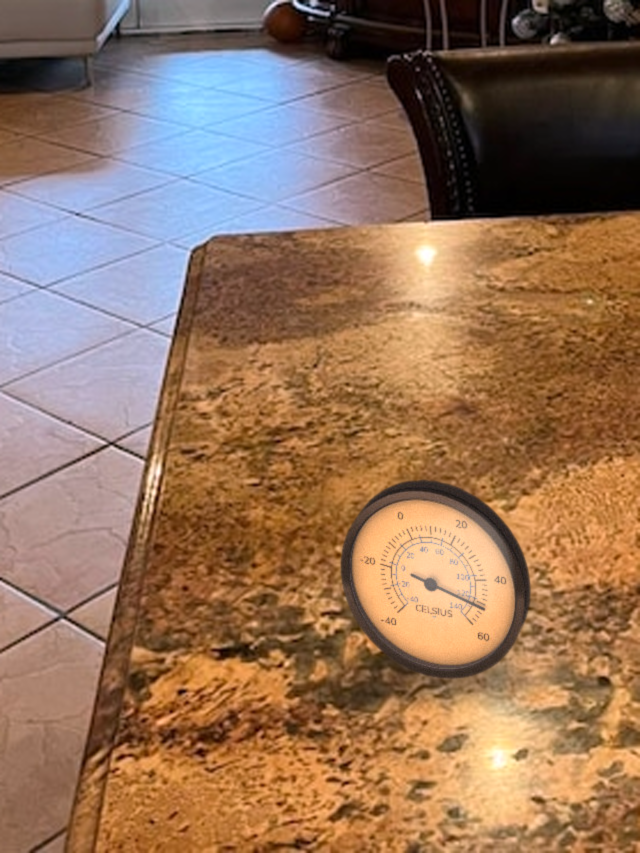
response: 50; °C
